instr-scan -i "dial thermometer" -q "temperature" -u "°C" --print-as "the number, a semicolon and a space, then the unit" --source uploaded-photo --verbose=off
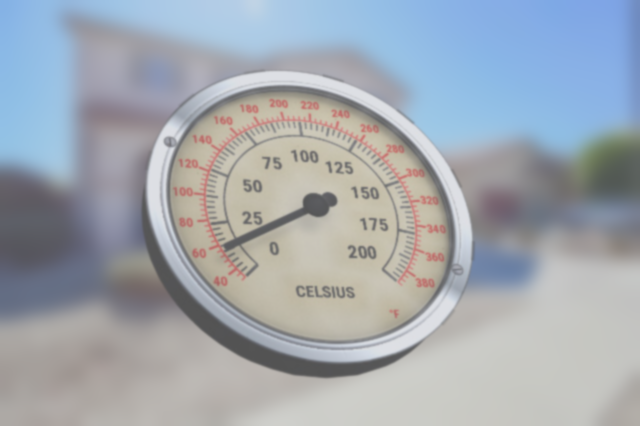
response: 12.5; °C
